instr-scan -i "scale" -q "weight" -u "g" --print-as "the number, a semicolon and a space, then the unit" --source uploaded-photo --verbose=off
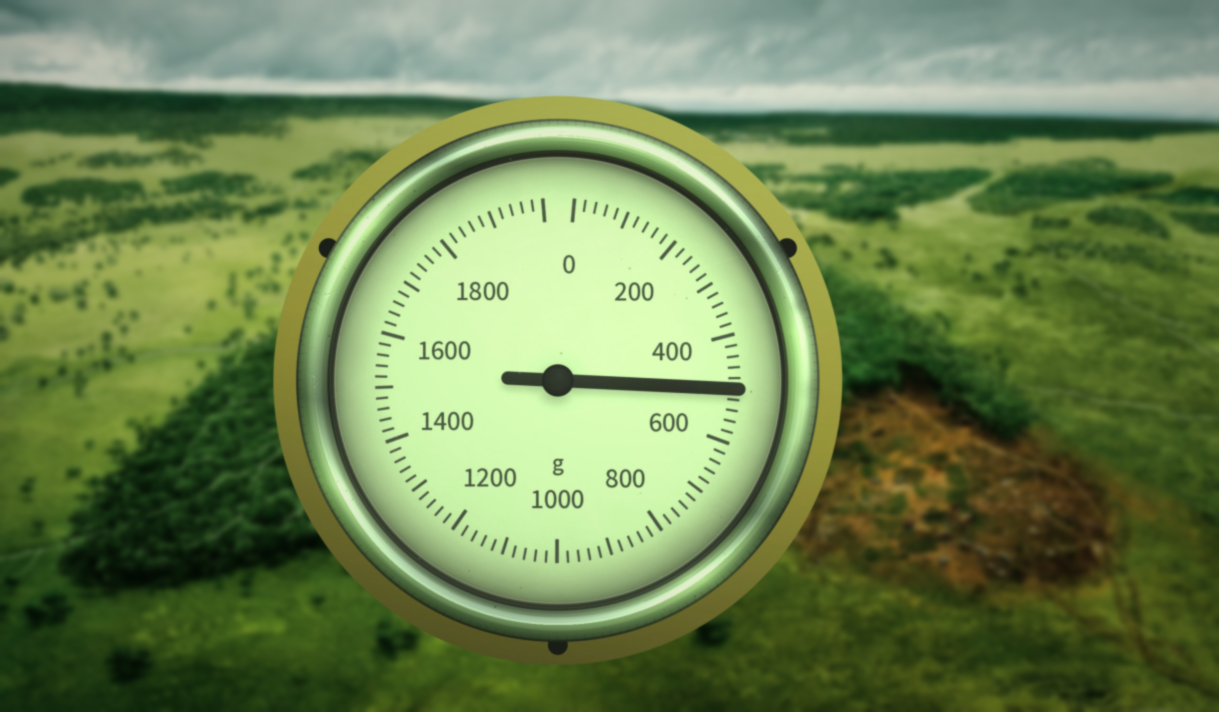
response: 500; g
